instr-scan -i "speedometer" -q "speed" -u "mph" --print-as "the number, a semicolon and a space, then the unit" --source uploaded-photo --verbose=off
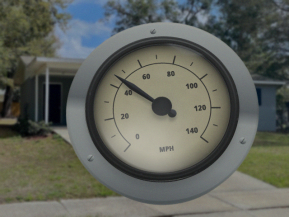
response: 45; mph
